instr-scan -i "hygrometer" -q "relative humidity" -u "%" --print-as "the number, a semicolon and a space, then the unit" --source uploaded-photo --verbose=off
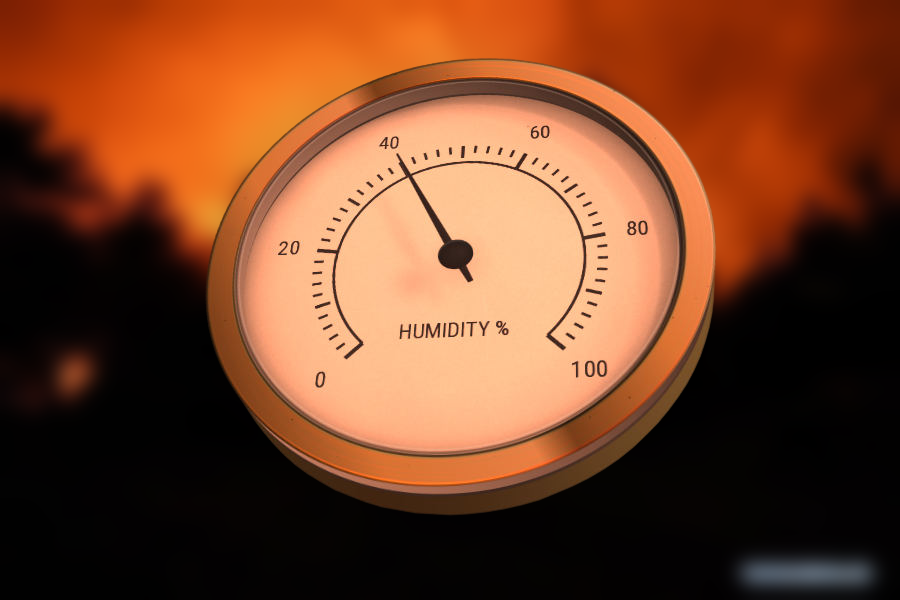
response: 40; %
